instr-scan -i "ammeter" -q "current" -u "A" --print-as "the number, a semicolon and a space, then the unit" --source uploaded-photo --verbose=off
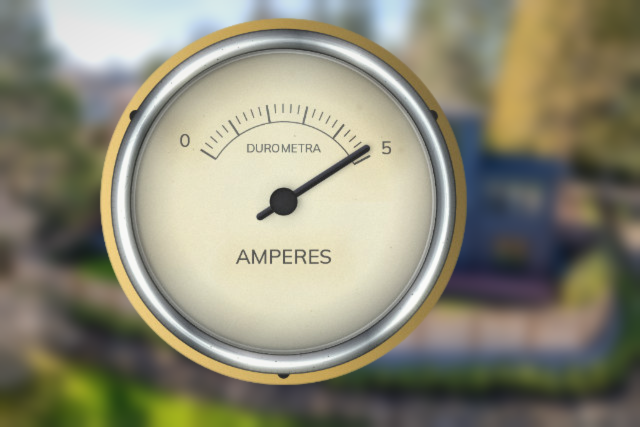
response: 4.8; A
